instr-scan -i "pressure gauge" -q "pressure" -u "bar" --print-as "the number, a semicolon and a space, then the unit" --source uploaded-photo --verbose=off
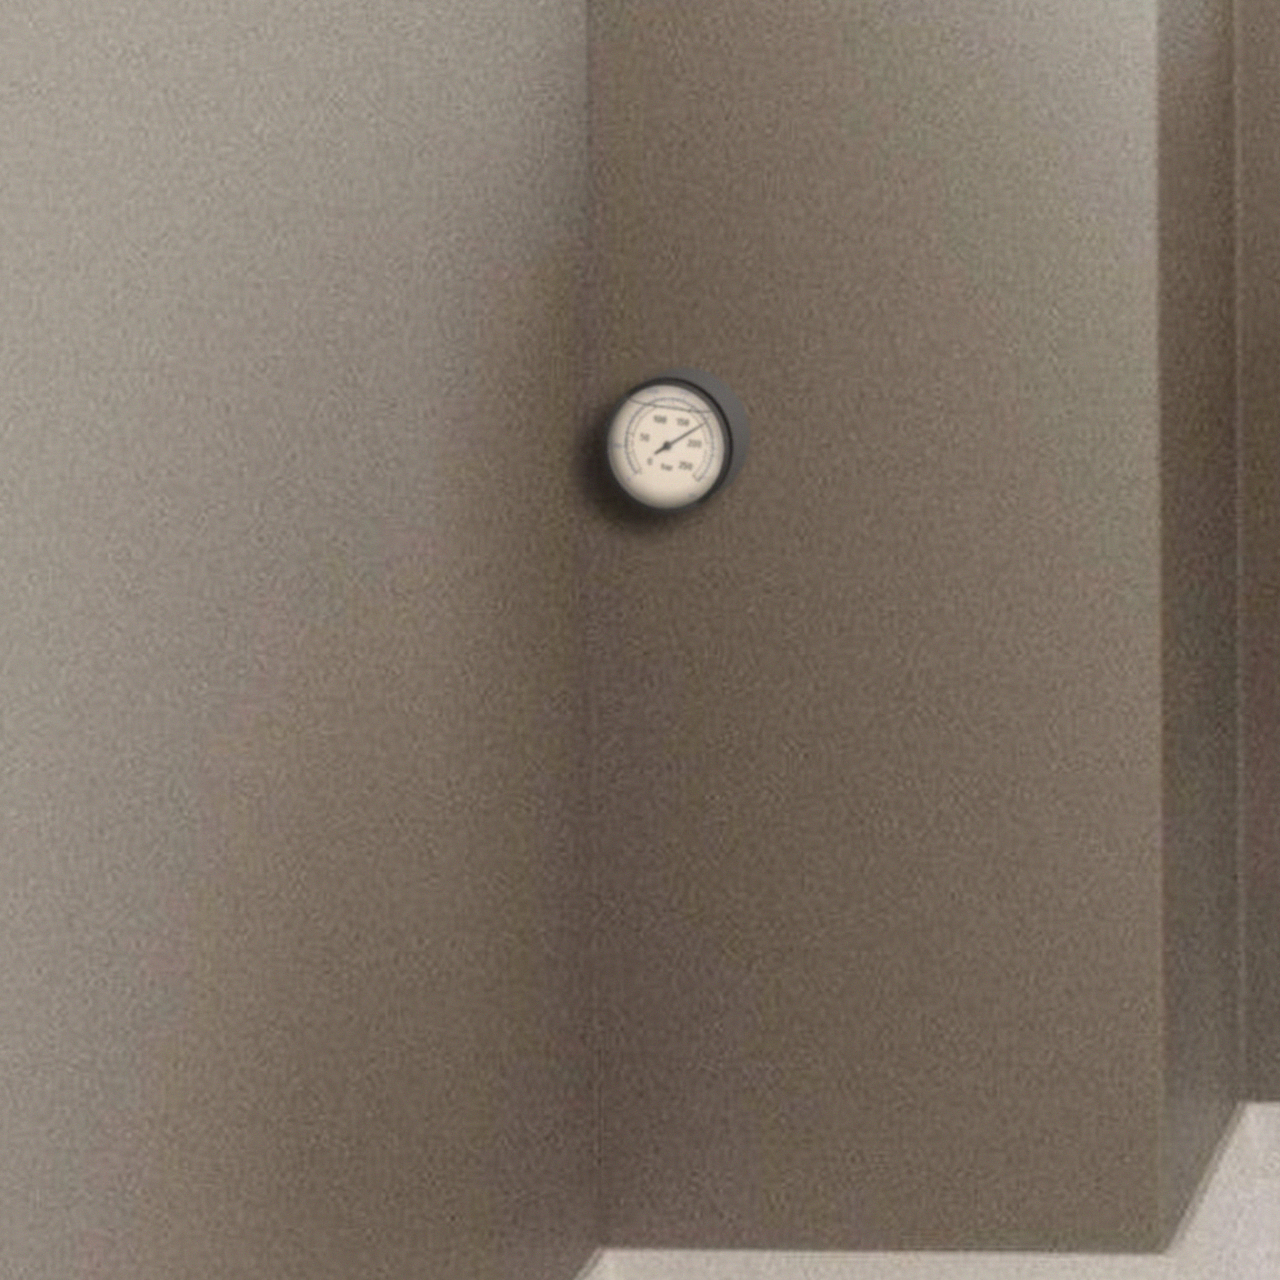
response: 175; bar
